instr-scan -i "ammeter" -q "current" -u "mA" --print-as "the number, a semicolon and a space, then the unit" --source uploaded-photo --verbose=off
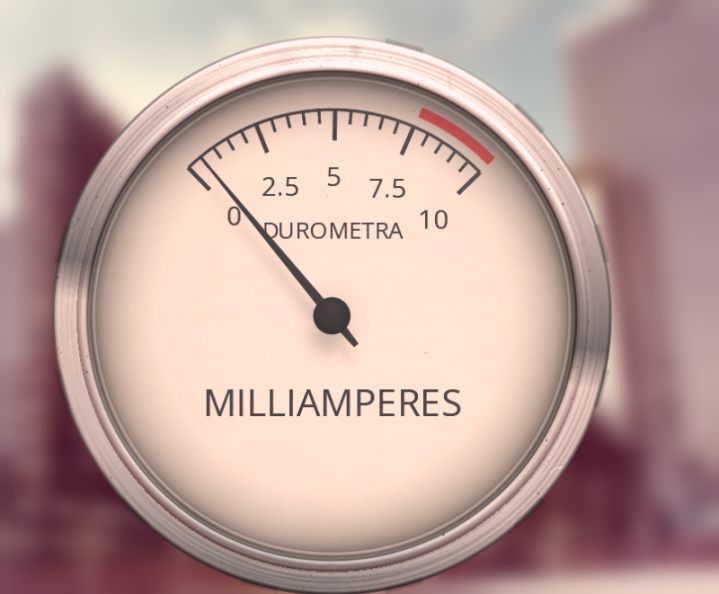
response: 0.5; mA
